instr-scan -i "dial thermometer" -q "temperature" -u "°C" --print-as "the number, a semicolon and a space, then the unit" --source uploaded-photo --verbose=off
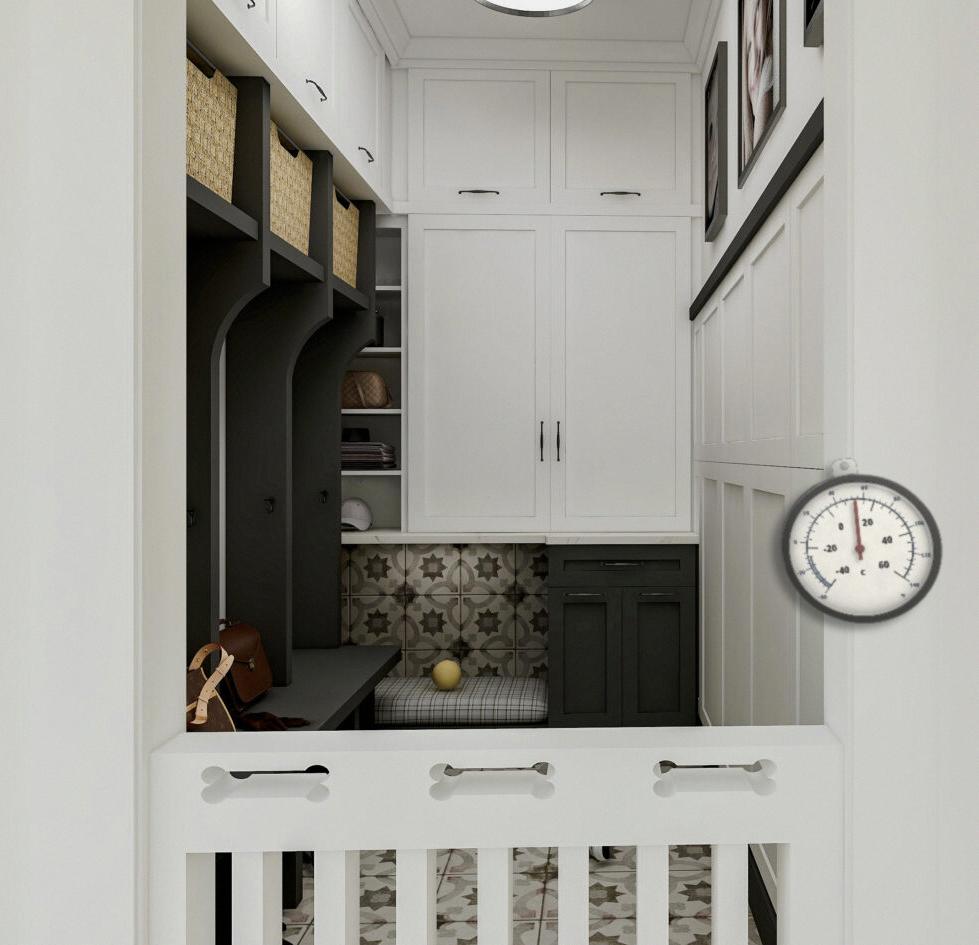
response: 12; °C
